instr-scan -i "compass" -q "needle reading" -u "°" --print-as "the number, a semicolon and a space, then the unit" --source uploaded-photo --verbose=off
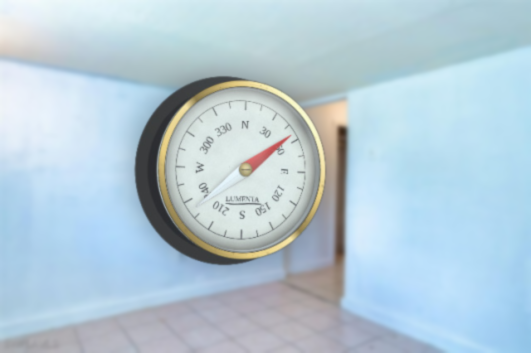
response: 52.5; °
